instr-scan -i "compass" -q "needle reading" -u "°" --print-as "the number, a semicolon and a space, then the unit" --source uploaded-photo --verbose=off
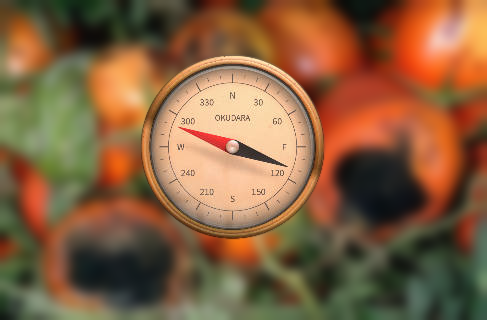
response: 290; °
